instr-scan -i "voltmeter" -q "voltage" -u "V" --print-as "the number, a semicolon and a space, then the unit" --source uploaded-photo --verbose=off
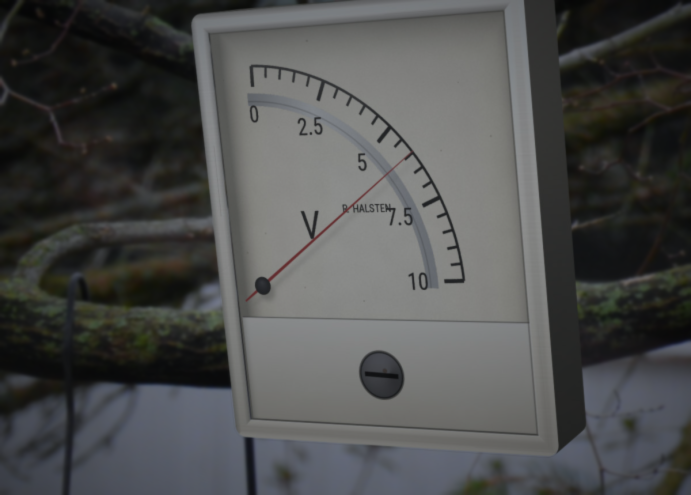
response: 6; V
